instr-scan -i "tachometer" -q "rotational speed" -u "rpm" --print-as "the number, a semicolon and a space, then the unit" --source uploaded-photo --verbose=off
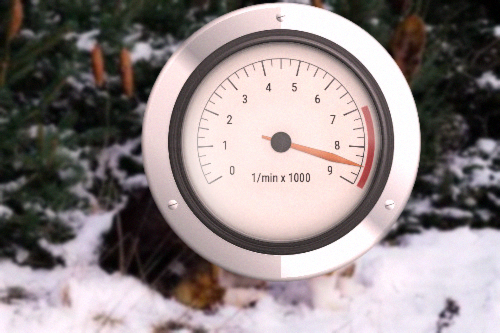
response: 8500; rpm
